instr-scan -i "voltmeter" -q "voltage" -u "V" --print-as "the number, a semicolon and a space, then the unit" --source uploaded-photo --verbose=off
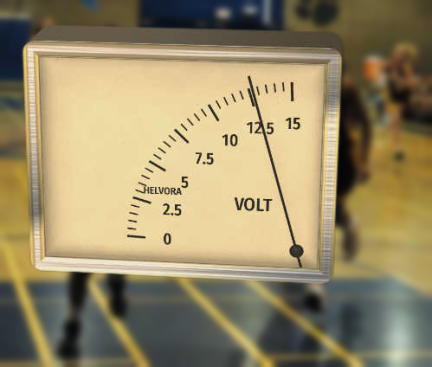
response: 12.75; V
